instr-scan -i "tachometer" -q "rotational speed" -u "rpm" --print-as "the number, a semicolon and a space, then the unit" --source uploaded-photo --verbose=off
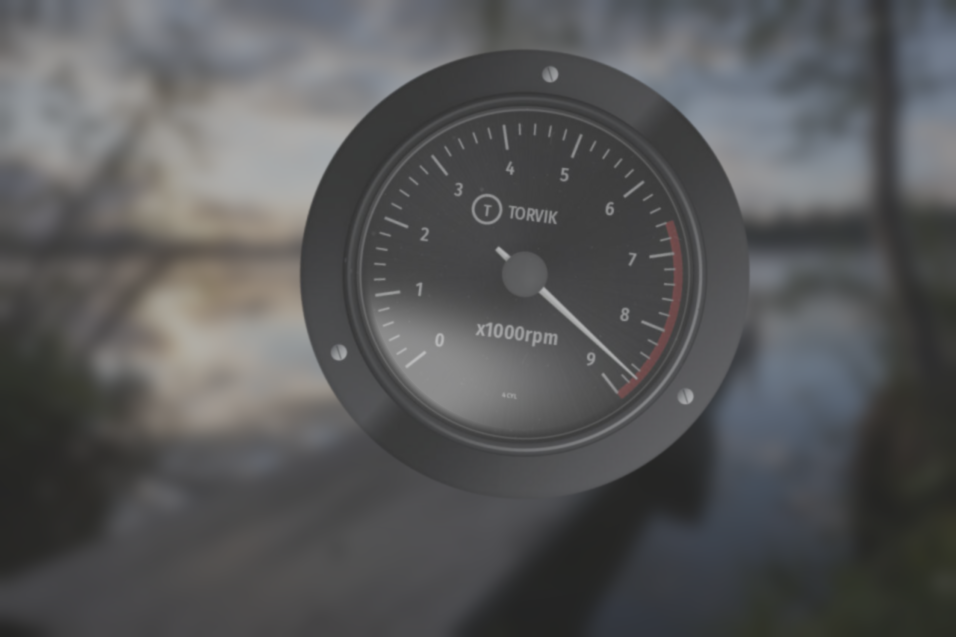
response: 8700; rpm
